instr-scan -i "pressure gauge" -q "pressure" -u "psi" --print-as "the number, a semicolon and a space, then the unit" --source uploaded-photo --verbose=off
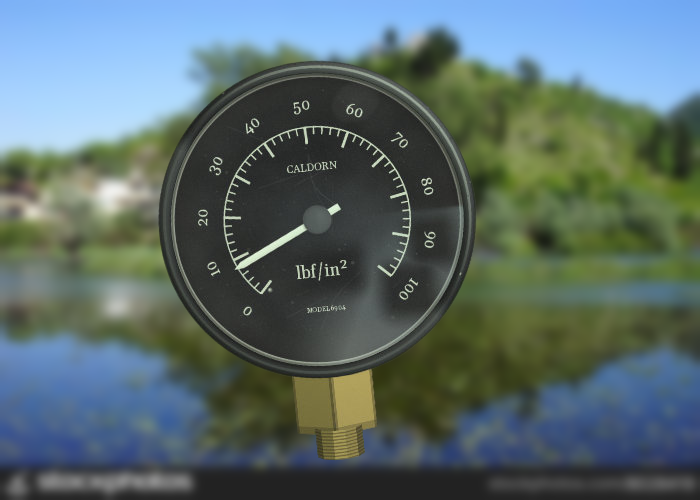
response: 8; psi
